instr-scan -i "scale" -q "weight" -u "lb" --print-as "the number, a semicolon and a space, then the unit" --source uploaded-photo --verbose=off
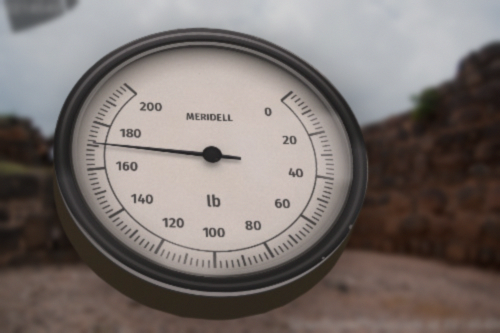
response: 170; lb
